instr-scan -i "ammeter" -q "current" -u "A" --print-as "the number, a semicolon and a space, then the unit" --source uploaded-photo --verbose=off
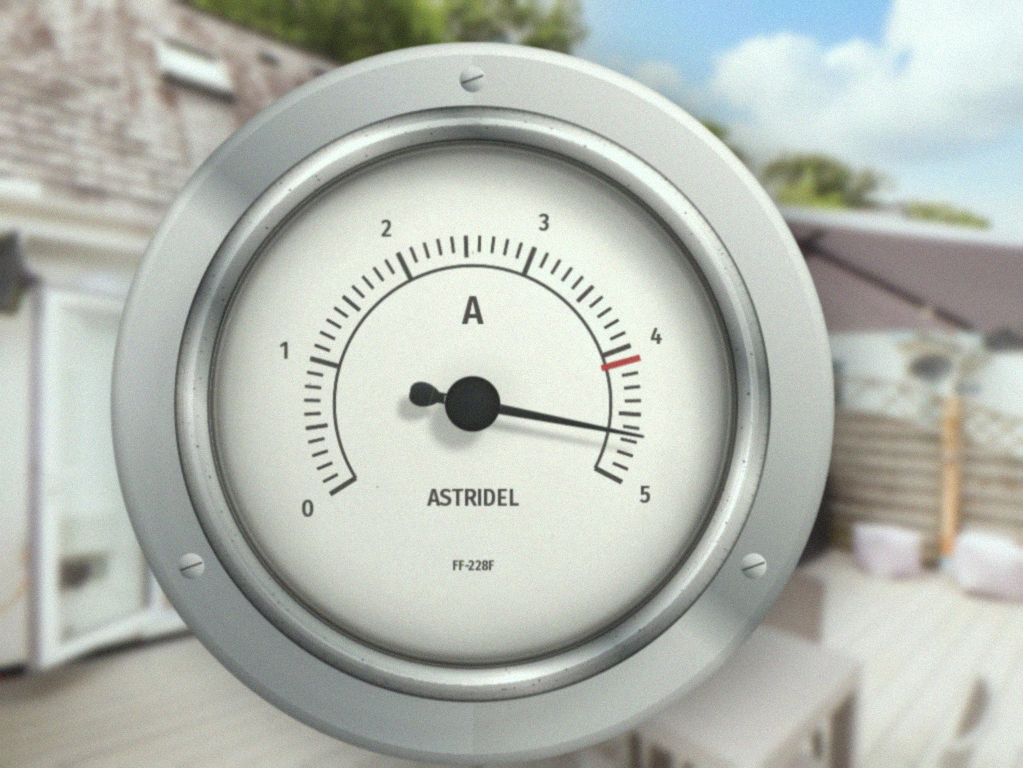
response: 4.65; A
